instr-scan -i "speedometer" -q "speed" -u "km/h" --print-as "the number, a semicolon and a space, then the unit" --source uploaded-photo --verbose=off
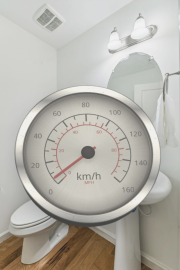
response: 5; km/h
